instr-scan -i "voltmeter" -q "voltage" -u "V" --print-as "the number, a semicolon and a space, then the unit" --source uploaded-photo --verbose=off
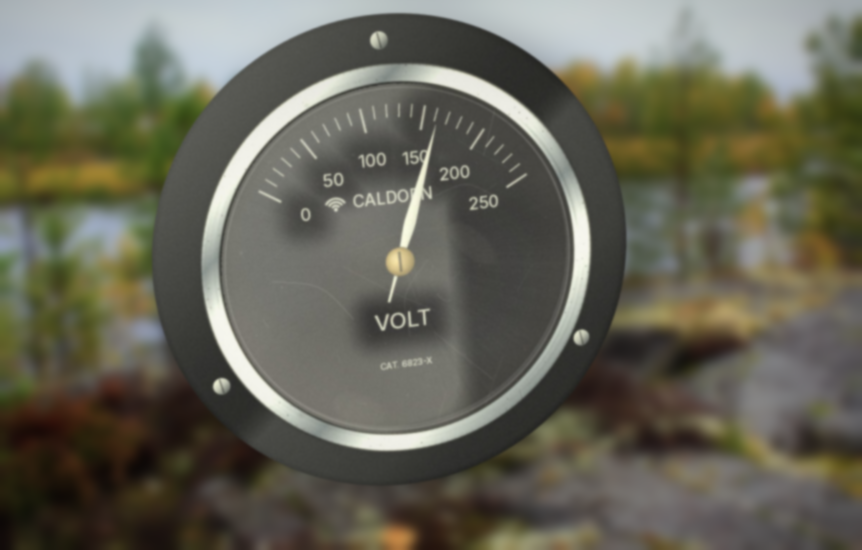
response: 160; V
